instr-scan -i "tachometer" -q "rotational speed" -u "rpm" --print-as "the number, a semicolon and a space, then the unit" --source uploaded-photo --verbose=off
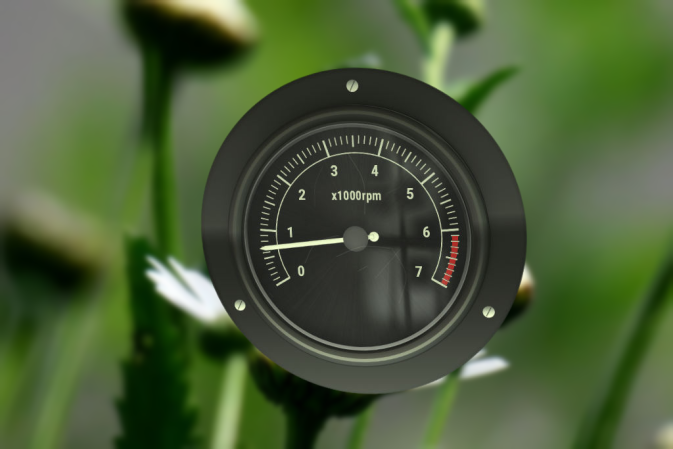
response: 700; rpm
